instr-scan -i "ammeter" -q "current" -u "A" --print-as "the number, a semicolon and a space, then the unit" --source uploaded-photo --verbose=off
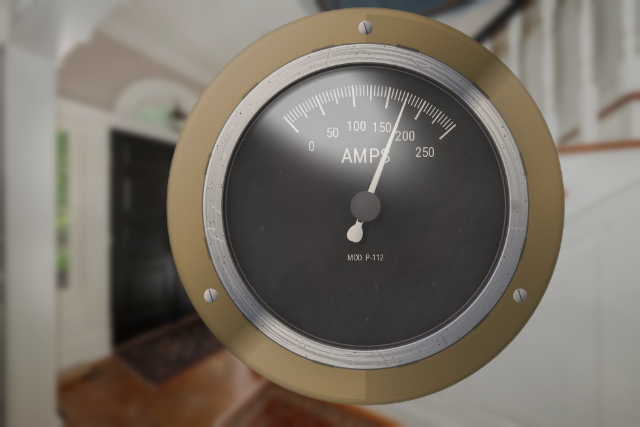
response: 175; A
